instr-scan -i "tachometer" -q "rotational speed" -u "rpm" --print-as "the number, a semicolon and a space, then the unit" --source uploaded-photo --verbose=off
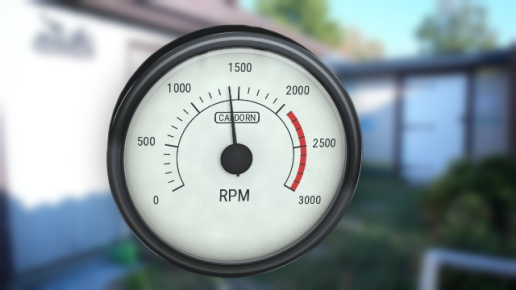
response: 1400; rpm
